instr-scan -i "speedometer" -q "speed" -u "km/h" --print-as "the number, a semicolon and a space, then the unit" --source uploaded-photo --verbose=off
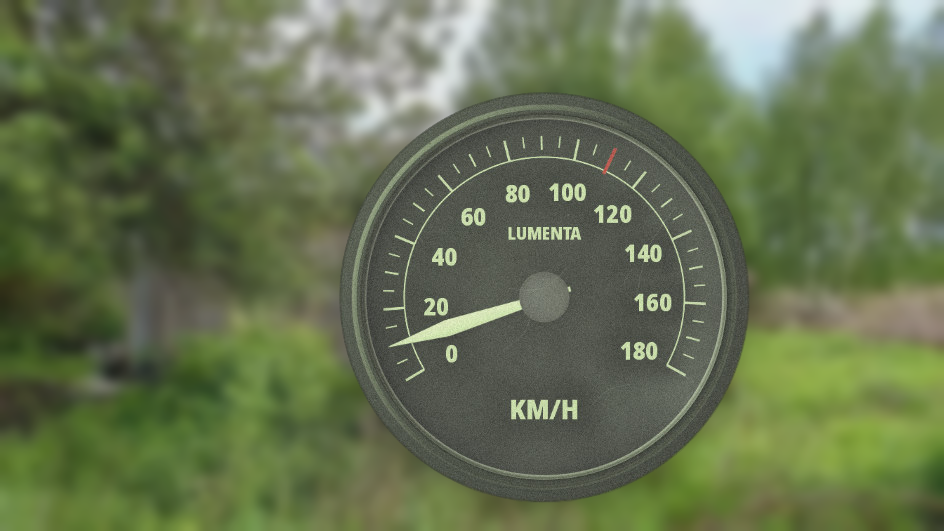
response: 10; km/h
